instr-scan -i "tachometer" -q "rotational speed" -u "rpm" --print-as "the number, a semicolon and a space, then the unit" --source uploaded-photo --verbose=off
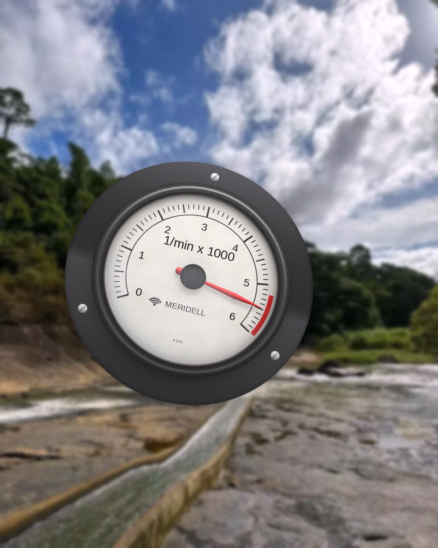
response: 5500; rpm
